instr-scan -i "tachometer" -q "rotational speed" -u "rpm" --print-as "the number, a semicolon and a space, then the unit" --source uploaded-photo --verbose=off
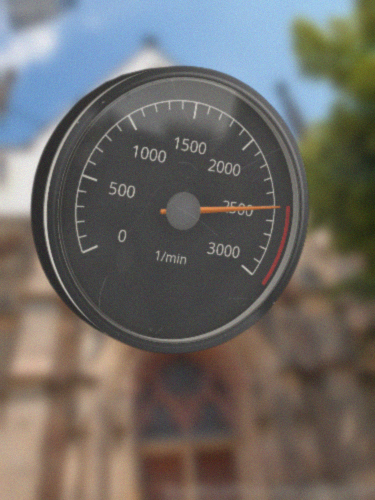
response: 2500; rpm
